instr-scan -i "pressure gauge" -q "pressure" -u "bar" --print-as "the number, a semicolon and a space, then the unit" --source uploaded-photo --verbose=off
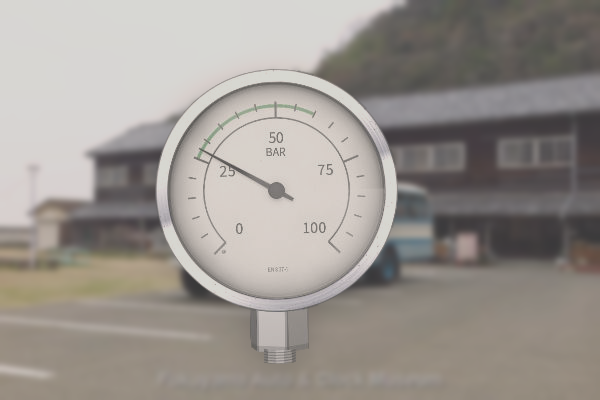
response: 27.5; bar
